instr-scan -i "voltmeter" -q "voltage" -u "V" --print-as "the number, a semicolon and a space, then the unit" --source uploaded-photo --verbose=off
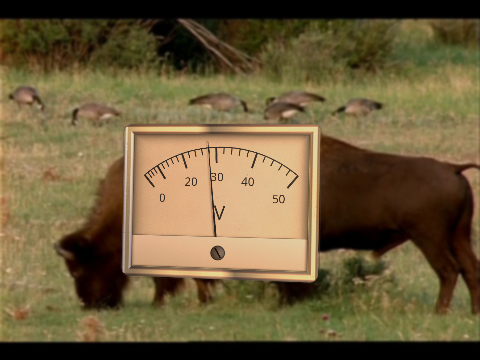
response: 28; V
